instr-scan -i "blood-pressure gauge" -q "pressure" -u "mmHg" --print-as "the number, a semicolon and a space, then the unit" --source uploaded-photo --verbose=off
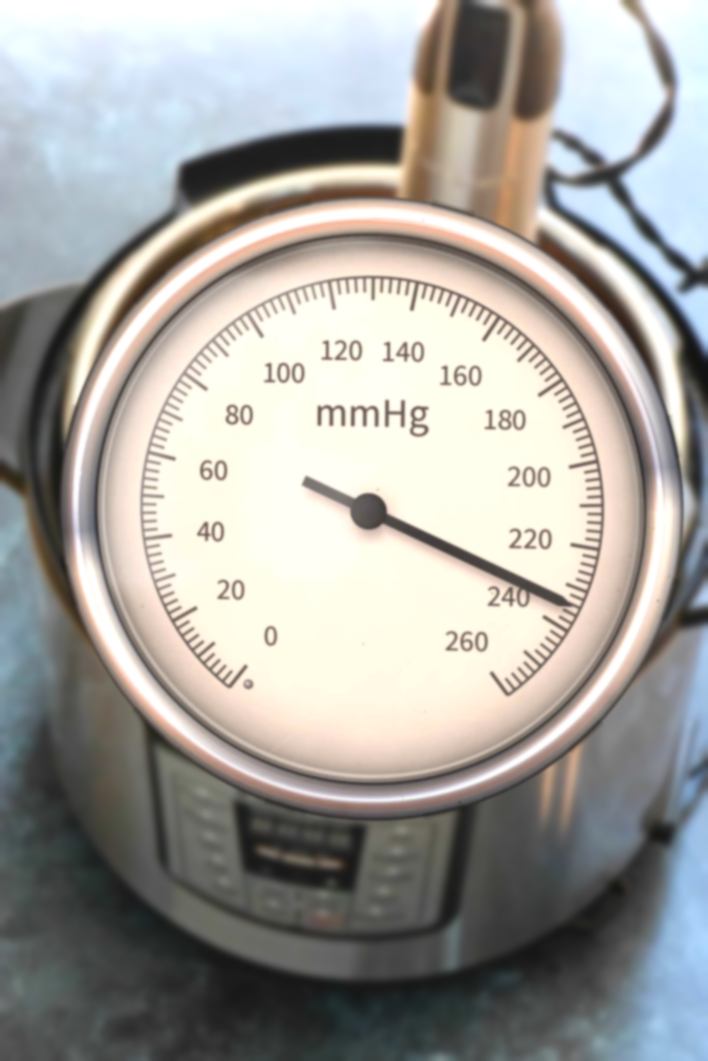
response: 234; mmHg
